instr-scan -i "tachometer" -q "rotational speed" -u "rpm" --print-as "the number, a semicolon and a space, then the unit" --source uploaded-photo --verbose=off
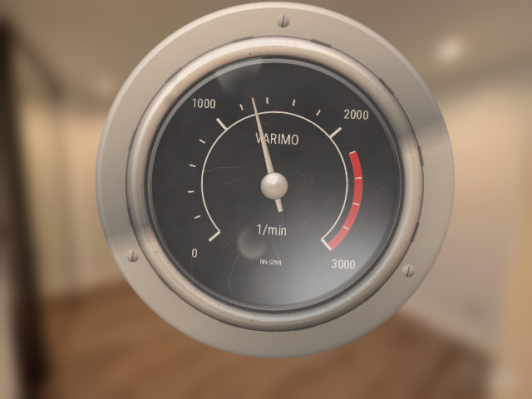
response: 1300; rpm
